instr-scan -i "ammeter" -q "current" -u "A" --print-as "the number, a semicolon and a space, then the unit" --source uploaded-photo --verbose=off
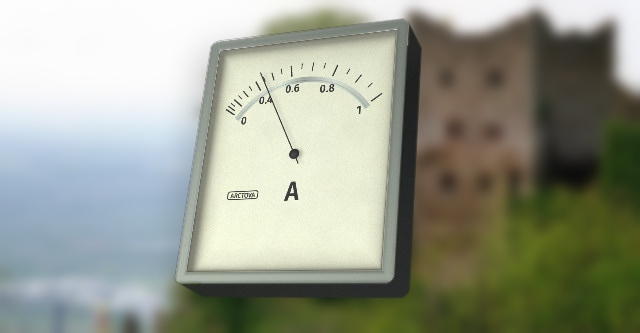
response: 0.45; A
